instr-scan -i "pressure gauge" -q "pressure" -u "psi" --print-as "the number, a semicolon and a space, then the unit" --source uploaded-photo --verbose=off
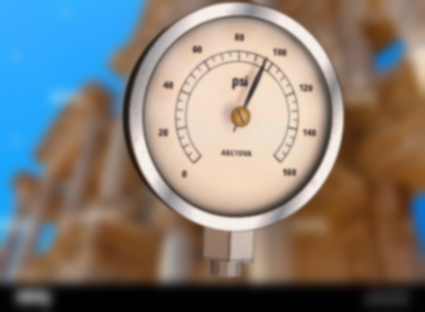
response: 95; psi
